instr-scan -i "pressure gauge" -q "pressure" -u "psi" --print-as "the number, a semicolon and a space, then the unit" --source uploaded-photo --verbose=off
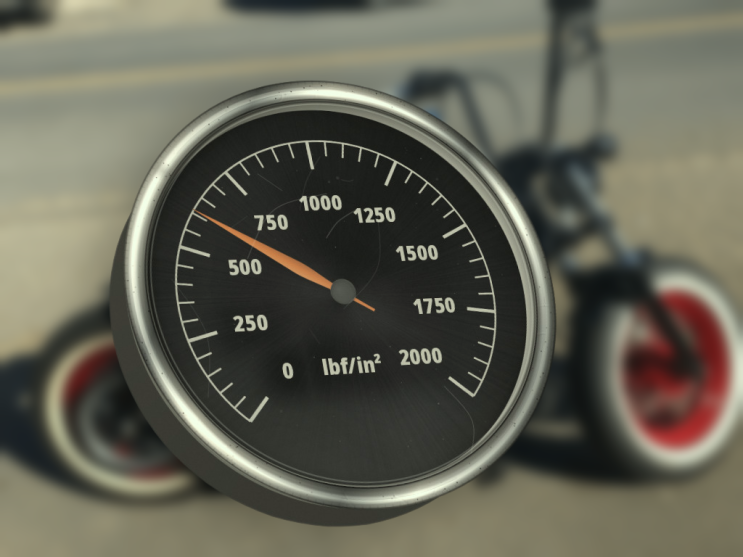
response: 600; psi
